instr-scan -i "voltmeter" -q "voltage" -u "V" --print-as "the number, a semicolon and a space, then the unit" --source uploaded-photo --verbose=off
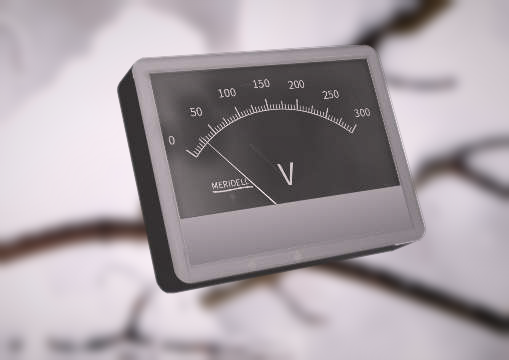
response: 25; V
